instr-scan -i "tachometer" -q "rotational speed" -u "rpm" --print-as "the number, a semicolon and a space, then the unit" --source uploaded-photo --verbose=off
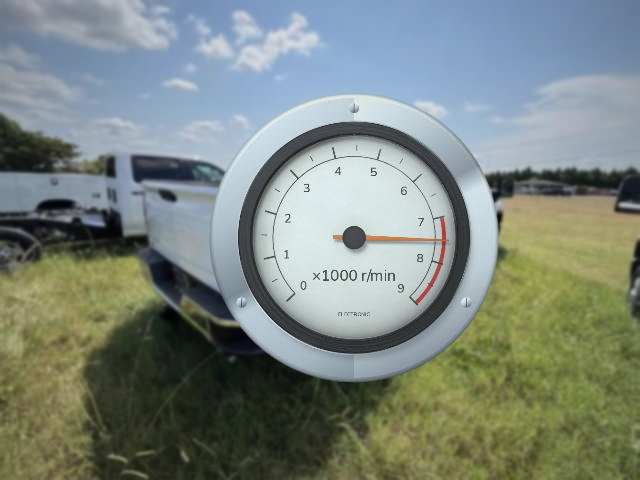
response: 7500; rpm
